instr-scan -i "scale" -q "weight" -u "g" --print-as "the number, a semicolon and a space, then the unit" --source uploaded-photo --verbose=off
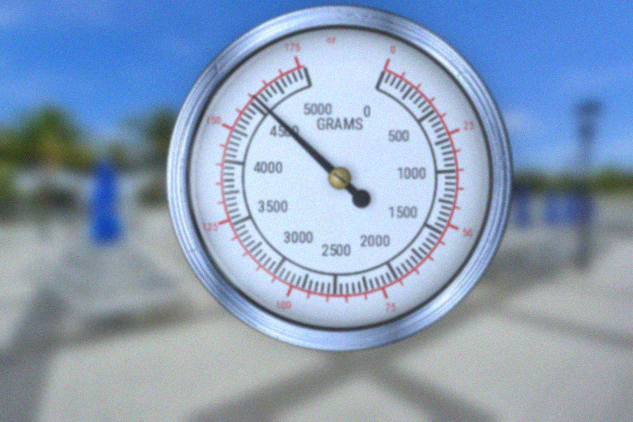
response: 4550; g
